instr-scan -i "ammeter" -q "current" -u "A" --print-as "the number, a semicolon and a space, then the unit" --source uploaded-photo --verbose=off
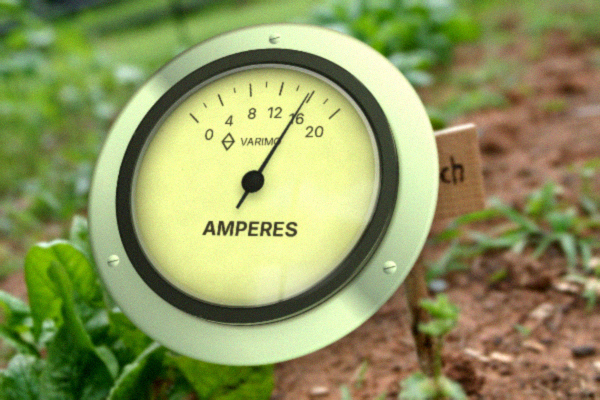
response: 16; A
